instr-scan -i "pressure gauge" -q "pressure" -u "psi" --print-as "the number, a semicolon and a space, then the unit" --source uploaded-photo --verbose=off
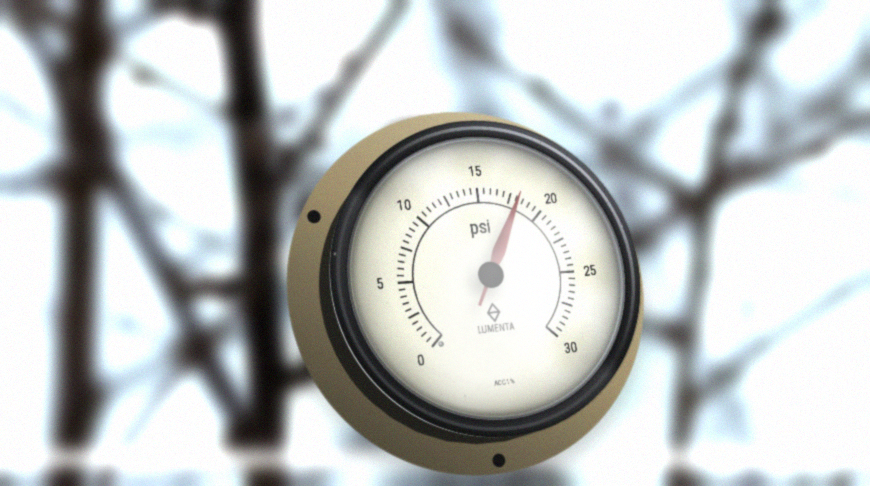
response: 18; psi
